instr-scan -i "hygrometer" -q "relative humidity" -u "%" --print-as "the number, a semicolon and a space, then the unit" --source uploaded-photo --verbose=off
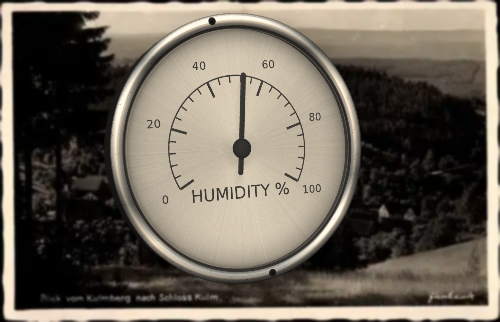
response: 52; %
